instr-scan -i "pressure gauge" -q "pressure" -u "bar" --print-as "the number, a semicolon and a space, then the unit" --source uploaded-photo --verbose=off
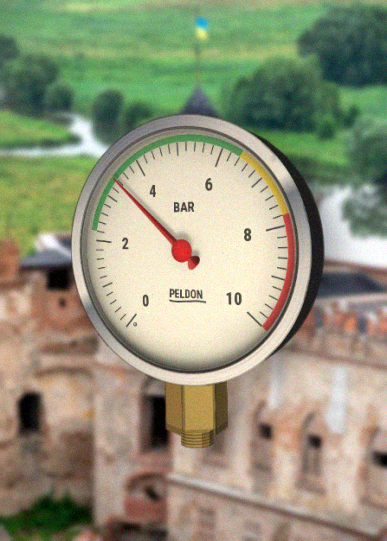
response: 3.4; bar
